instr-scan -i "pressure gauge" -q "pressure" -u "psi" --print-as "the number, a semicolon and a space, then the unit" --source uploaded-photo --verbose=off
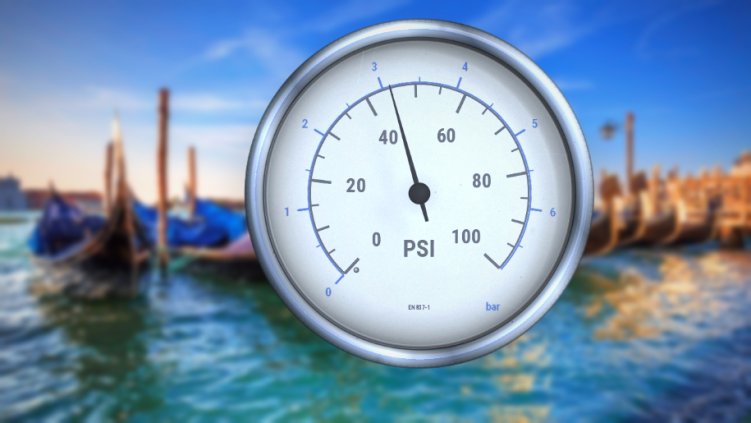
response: 45; psi
